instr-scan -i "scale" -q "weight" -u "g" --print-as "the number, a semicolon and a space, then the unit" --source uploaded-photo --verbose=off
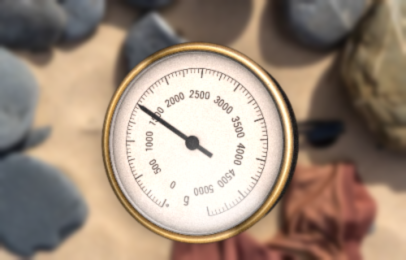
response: 1500; g
